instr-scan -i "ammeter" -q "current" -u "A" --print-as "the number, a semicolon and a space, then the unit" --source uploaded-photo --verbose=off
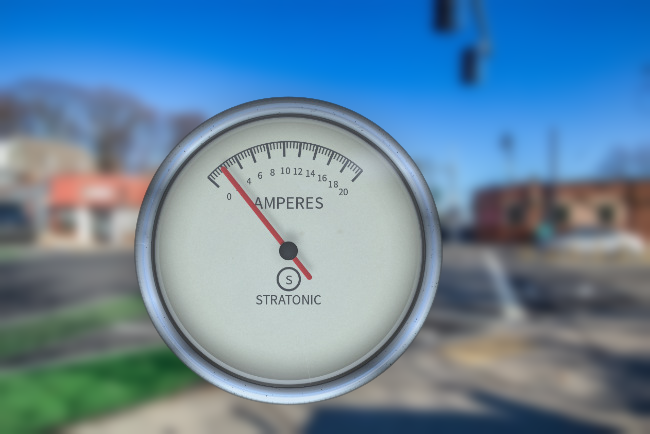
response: 2; A
